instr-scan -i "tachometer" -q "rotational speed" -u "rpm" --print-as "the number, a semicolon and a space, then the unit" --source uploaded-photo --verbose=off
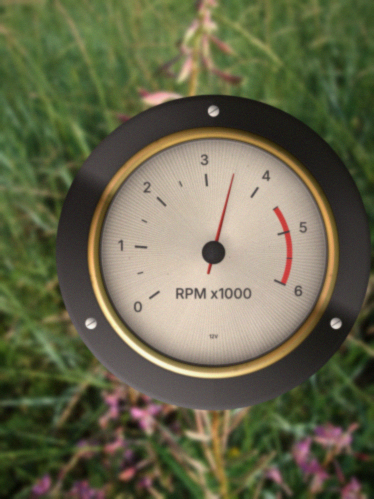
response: 3500; rpm
